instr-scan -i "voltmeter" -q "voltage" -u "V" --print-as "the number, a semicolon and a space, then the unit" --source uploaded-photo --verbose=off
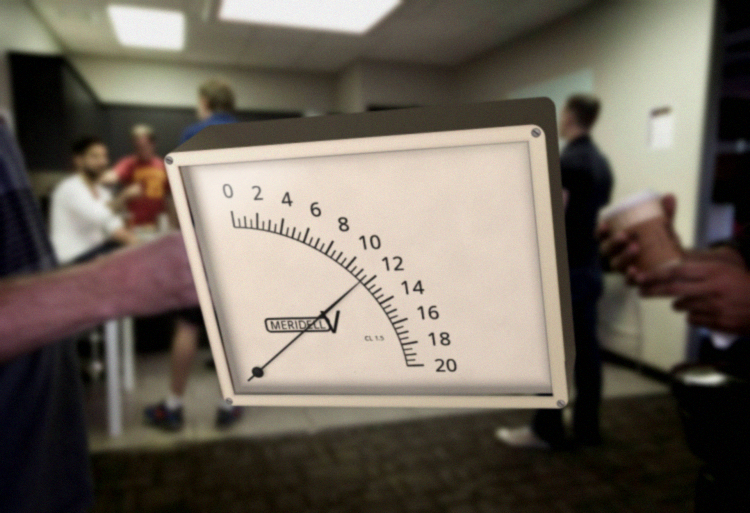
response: 11.5; V
